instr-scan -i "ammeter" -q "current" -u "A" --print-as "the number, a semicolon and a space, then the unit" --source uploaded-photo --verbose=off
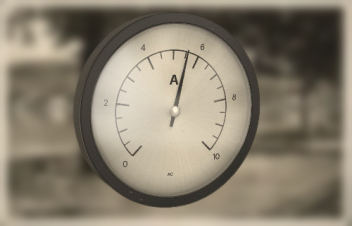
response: 5.5; A
